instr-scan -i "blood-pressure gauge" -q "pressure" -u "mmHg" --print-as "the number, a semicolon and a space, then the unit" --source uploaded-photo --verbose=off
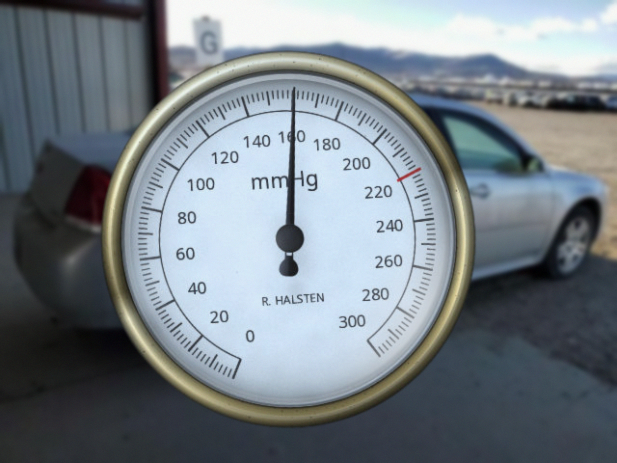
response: 160; mmHg
